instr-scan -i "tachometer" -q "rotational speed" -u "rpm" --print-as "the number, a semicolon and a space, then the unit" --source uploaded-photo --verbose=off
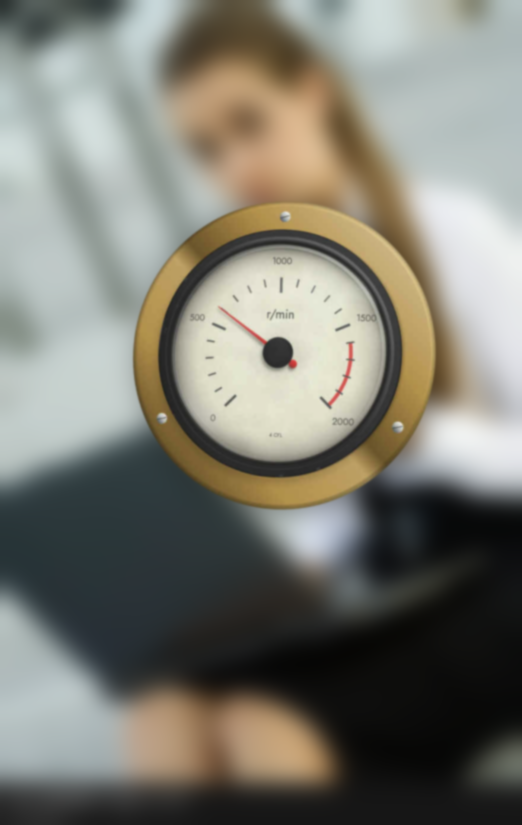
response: 600; rpm
